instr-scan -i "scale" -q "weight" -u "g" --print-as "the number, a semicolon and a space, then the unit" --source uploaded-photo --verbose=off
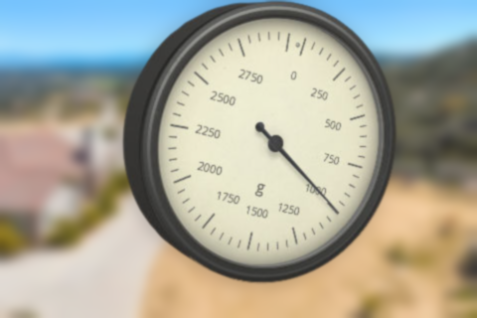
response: 1000; g
